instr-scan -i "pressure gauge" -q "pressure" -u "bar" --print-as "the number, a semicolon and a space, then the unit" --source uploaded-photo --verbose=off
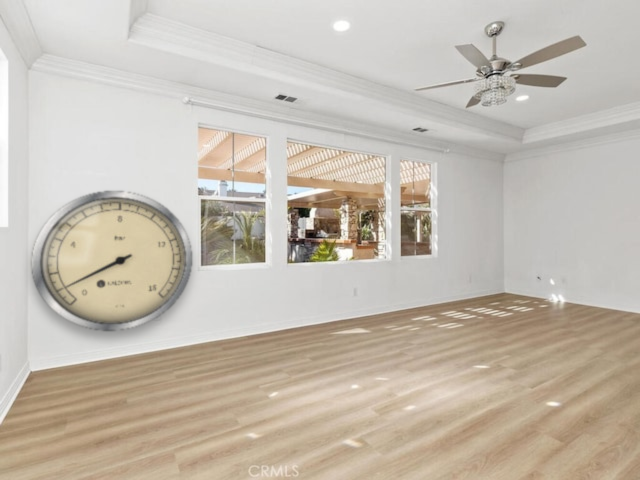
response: 1; bar
